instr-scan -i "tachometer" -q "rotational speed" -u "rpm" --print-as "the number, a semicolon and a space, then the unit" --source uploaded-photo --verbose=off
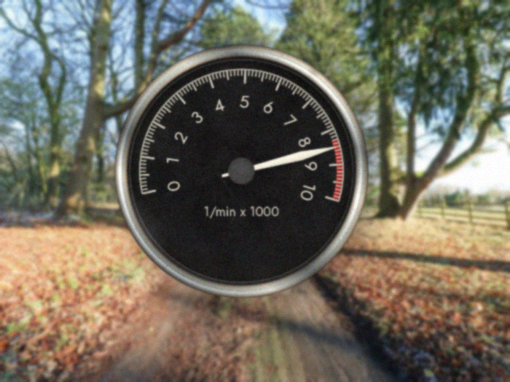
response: 8500; rpm
